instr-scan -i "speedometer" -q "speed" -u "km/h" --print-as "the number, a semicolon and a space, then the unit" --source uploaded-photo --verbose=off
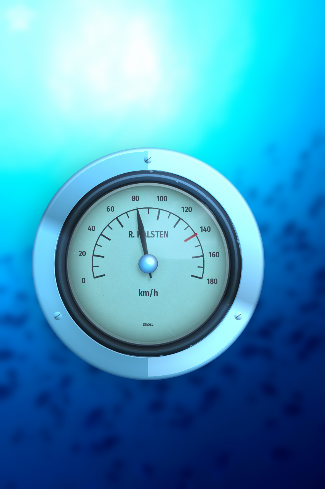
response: 80; km/h
